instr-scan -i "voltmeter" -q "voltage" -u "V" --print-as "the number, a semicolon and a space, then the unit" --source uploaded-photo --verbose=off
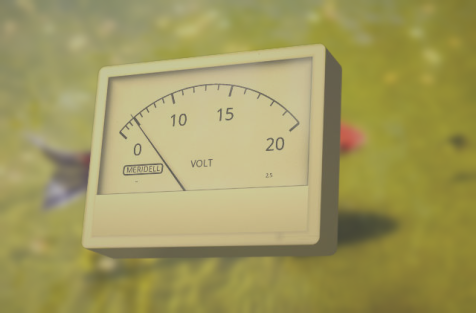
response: 5; V
